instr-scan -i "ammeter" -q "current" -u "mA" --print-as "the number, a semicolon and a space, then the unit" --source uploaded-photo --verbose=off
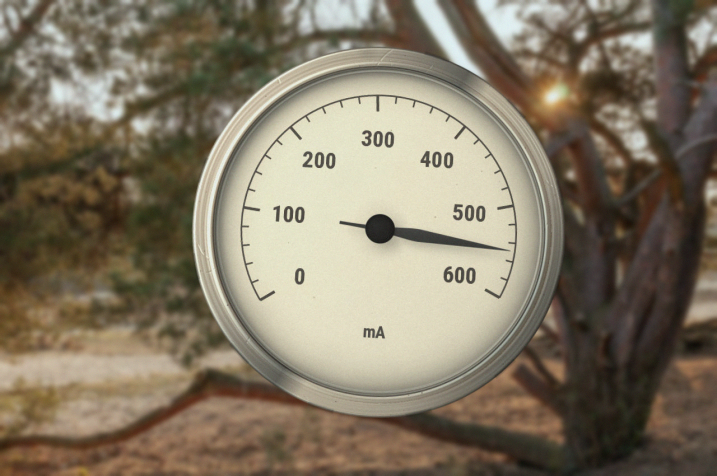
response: 550; mA
